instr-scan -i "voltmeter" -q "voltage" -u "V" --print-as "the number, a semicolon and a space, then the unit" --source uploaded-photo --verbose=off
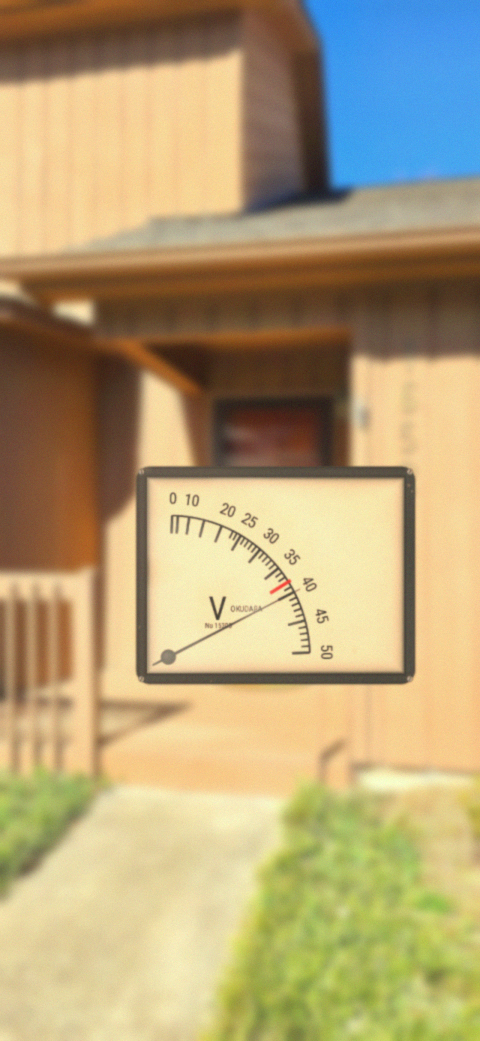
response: 40; V
